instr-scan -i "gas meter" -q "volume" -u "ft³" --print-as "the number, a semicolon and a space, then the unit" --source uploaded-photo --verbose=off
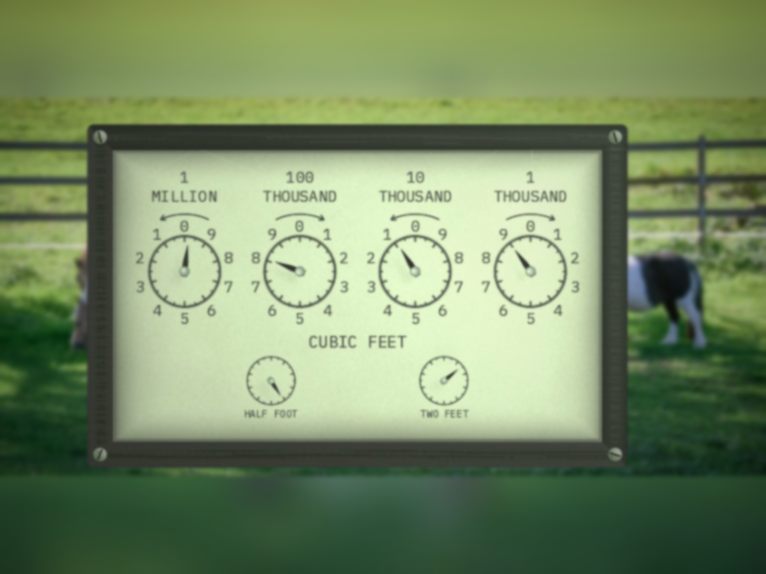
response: 980900; ft³
